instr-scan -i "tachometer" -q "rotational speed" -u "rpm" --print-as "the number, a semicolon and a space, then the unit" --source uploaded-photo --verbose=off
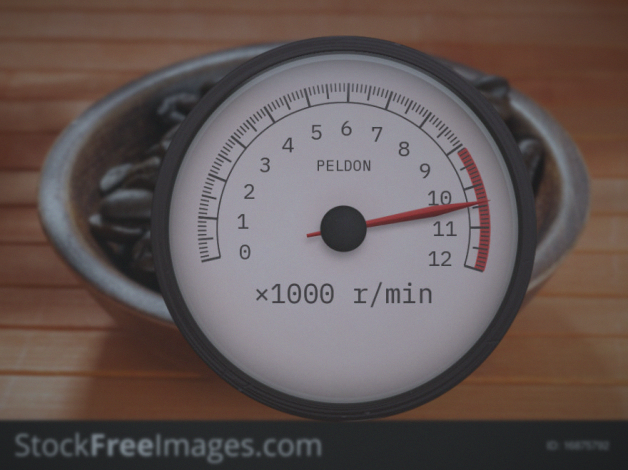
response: 10400; rpm
